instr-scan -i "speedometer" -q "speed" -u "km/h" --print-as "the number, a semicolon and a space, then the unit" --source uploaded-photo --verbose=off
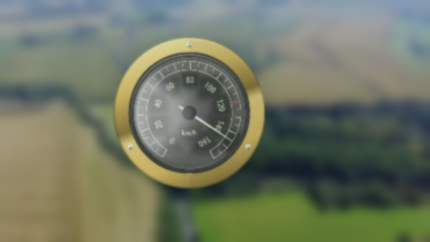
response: 145; km/h
